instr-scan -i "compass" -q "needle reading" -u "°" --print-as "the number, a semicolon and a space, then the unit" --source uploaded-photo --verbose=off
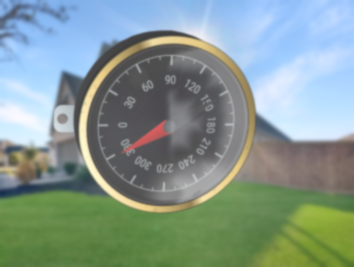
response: 330; °
